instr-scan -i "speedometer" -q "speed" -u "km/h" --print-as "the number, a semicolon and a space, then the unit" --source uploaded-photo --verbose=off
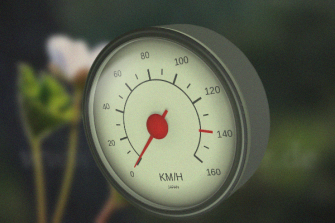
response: 0; km/h
